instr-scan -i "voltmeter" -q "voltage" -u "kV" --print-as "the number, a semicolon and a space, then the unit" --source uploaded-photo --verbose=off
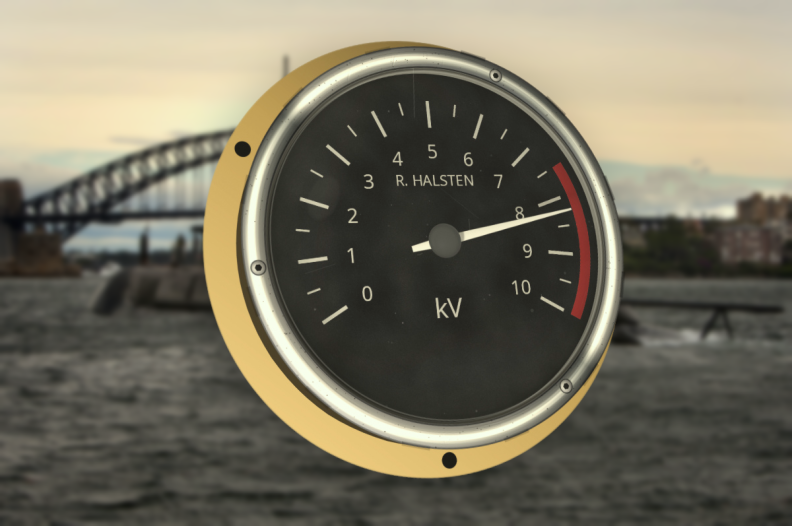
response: 8.25; kV
